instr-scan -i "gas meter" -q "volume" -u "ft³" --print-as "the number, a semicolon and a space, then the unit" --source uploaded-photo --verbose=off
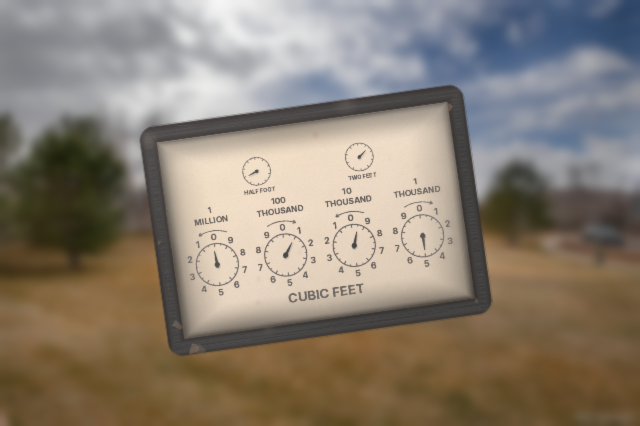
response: 9500; ft³
